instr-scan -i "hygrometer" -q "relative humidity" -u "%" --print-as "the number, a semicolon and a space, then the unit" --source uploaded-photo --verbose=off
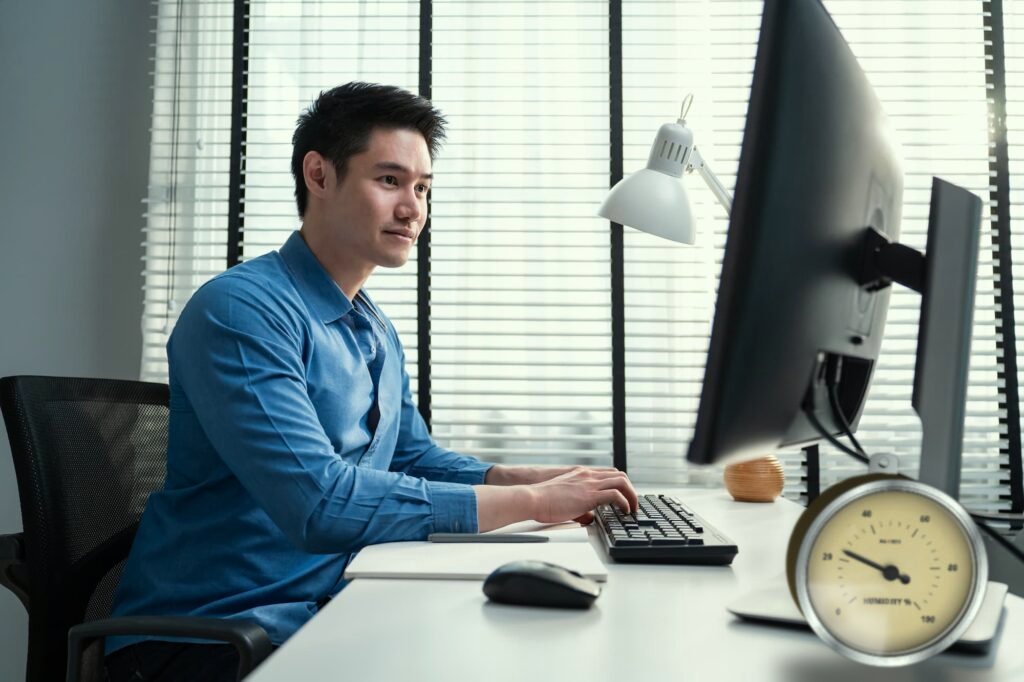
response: 24; %
